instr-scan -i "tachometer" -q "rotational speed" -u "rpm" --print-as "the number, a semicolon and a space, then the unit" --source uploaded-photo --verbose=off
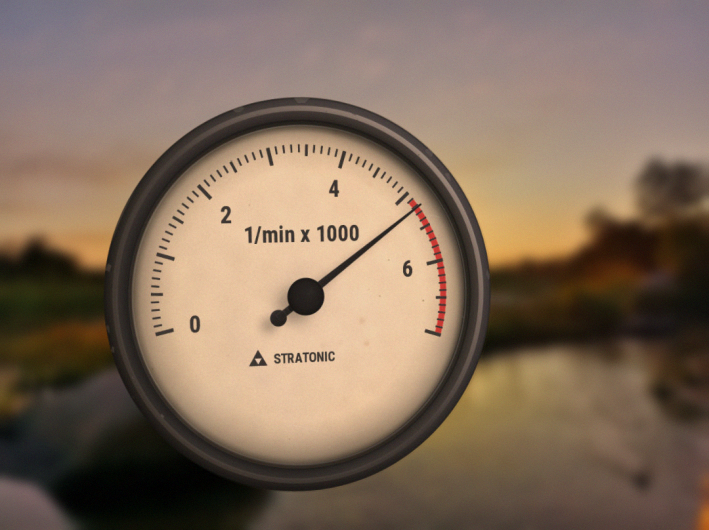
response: 5200; rpm
